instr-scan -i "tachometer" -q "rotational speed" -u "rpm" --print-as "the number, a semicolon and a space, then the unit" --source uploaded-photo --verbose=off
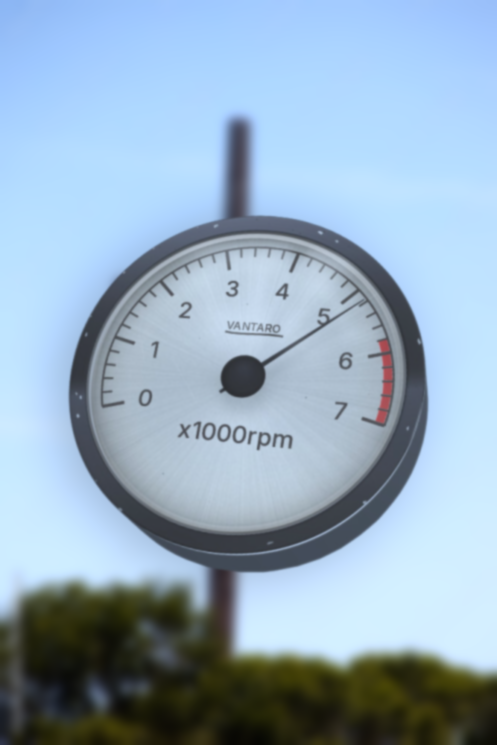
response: 5200; rpm
